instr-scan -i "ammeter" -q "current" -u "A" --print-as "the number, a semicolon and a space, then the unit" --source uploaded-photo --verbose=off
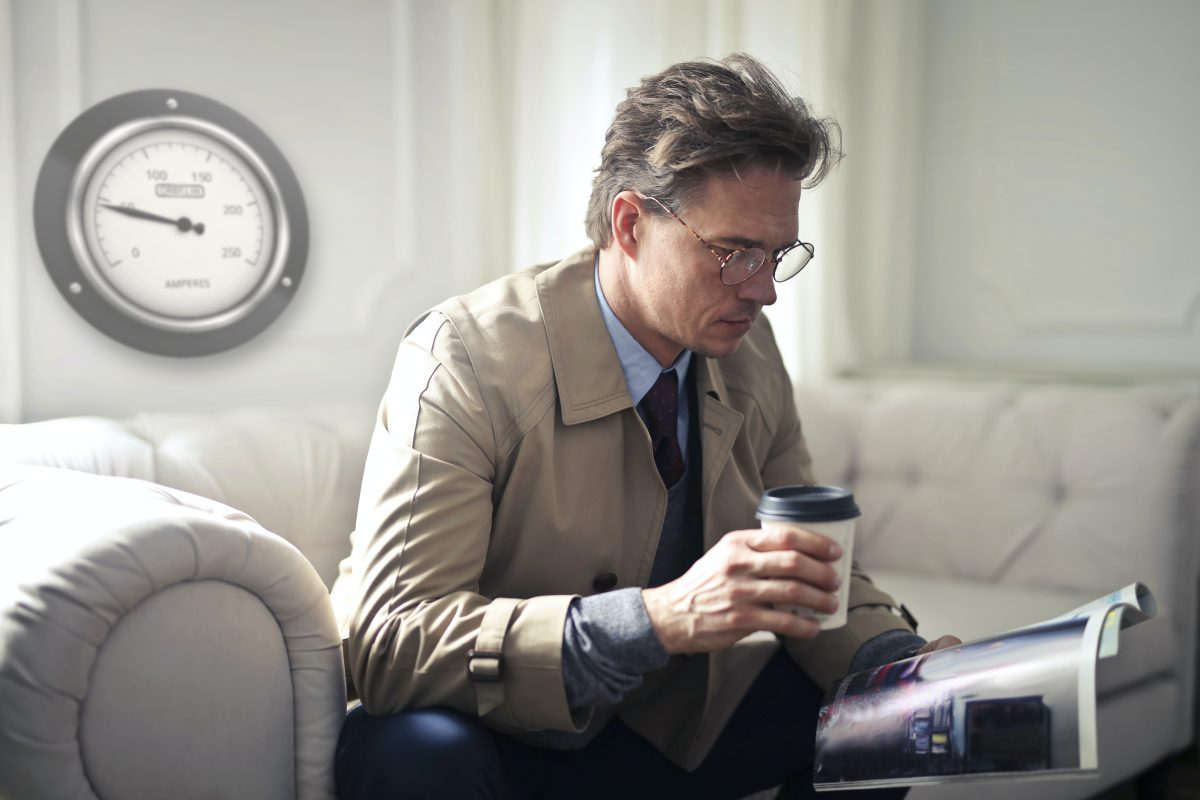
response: 45; A
